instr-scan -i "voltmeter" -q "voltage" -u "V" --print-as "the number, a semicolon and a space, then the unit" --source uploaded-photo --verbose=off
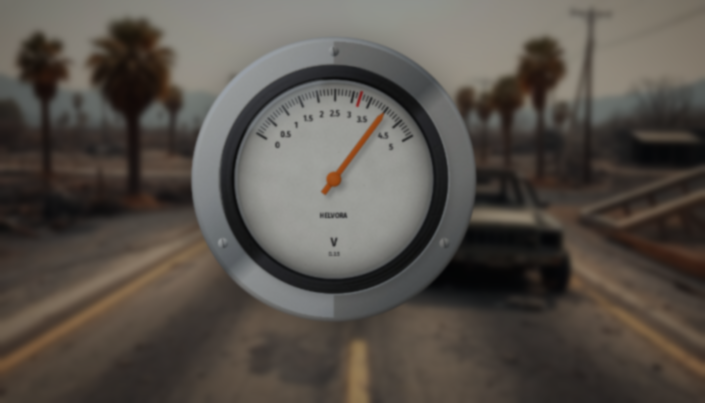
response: 4; V
